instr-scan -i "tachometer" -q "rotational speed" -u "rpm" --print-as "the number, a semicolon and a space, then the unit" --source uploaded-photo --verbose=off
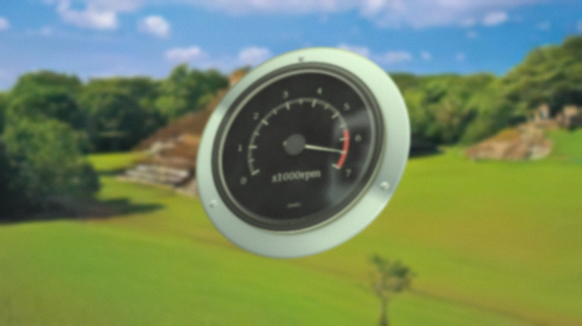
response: 6500; rpm
